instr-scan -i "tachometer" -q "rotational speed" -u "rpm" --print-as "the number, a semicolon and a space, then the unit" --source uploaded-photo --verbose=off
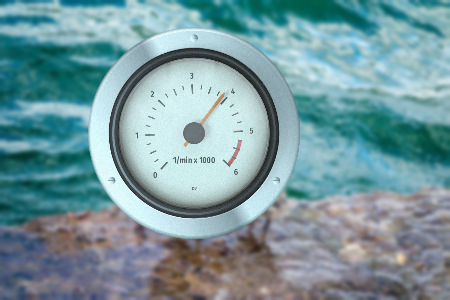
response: 3875; rpm
